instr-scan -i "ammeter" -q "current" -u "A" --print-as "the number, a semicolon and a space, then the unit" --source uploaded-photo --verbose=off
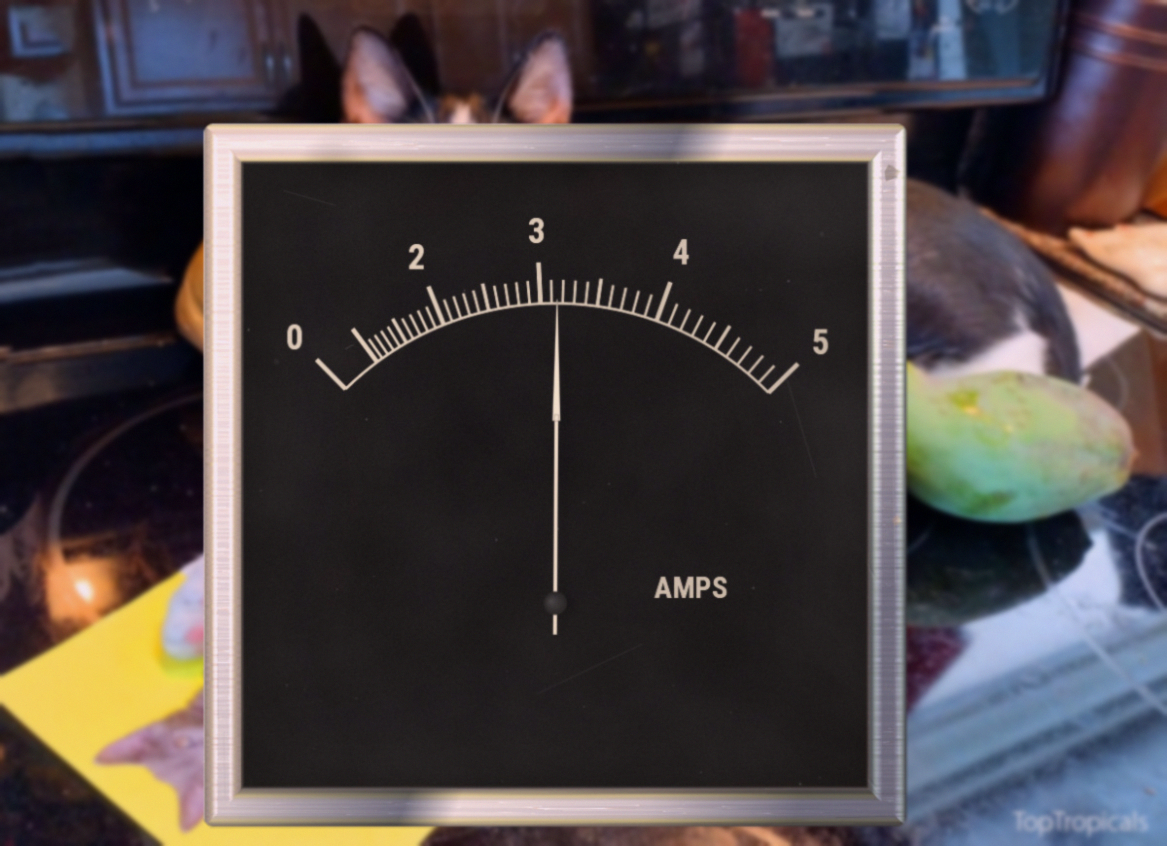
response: 3.15; A
